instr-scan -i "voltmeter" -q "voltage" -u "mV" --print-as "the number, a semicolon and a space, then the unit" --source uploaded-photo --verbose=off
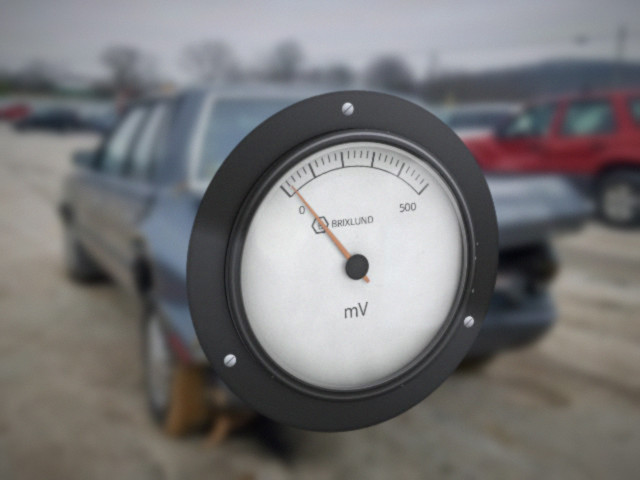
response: 20; mV
